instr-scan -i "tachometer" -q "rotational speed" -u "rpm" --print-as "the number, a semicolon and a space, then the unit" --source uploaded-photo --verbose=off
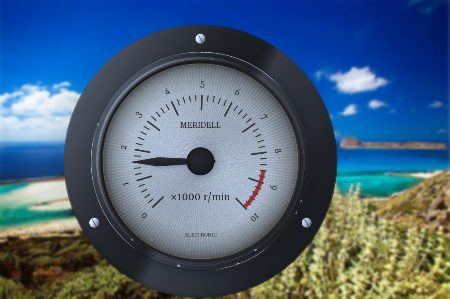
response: 1600; rpm
